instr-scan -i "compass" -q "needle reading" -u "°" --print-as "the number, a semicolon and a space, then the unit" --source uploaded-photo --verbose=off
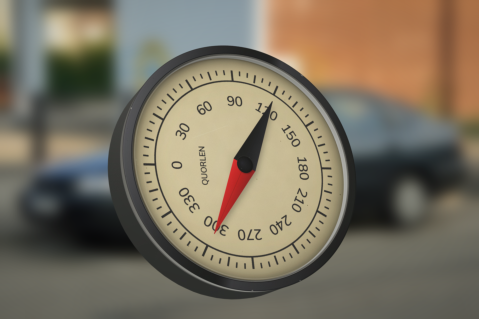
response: 300; °
